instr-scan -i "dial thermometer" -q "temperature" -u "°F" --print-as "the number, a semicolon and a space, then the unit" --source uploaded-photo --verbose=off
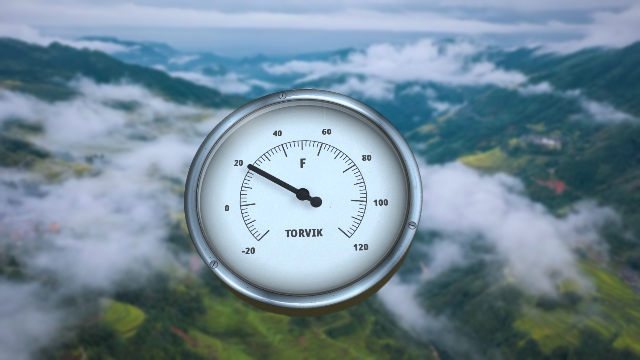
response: 20; °F
